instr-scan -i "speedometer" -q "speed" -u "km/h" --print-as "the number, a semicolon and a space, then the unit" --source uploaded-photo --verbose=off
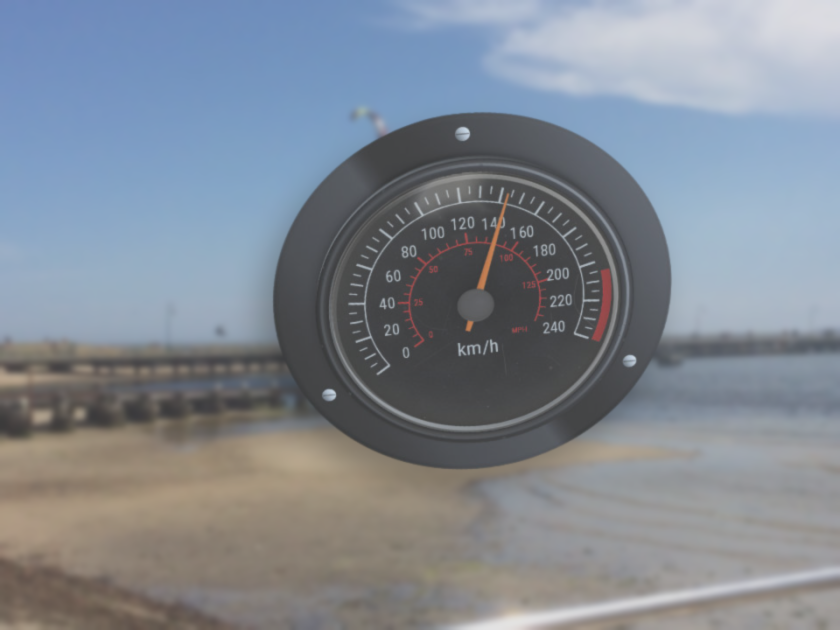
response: 142.5; km/h
